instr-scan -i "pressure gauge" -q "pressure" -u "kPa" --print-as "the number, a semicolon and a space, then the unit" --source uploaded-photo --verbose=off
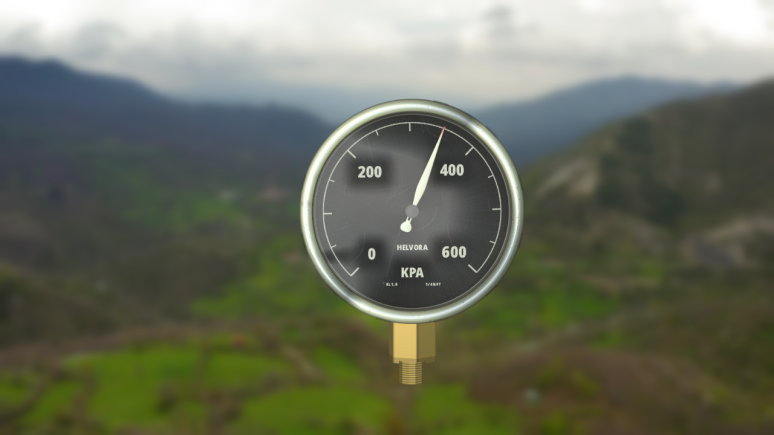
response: 350; kPa
